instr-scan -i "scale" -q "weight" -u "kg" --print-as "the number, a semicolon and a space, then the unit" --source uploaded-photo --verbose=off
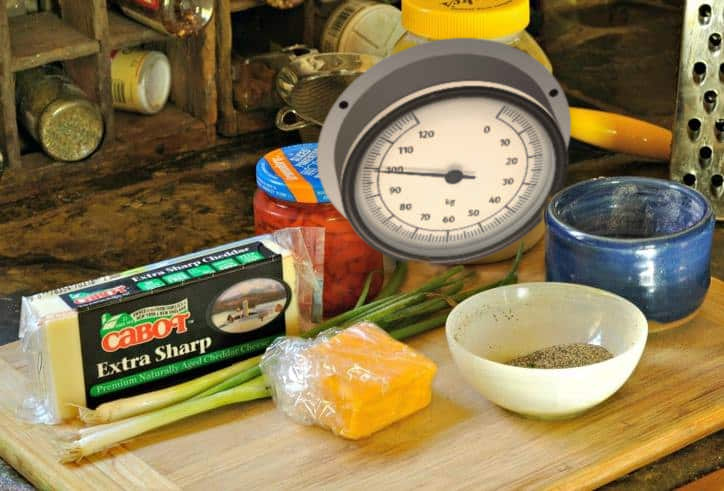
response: 100; kg
